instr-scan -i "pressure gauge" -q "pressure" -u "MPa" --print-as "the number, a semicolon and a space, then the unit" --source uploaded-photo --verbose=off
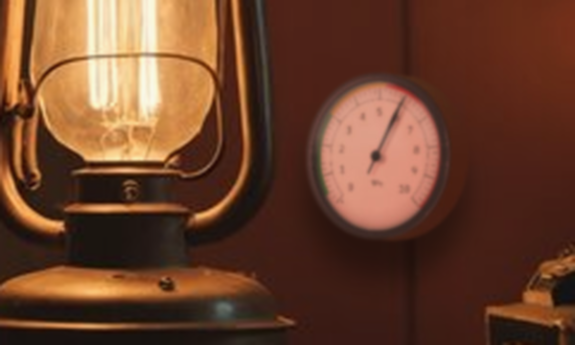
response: 6; MPa
